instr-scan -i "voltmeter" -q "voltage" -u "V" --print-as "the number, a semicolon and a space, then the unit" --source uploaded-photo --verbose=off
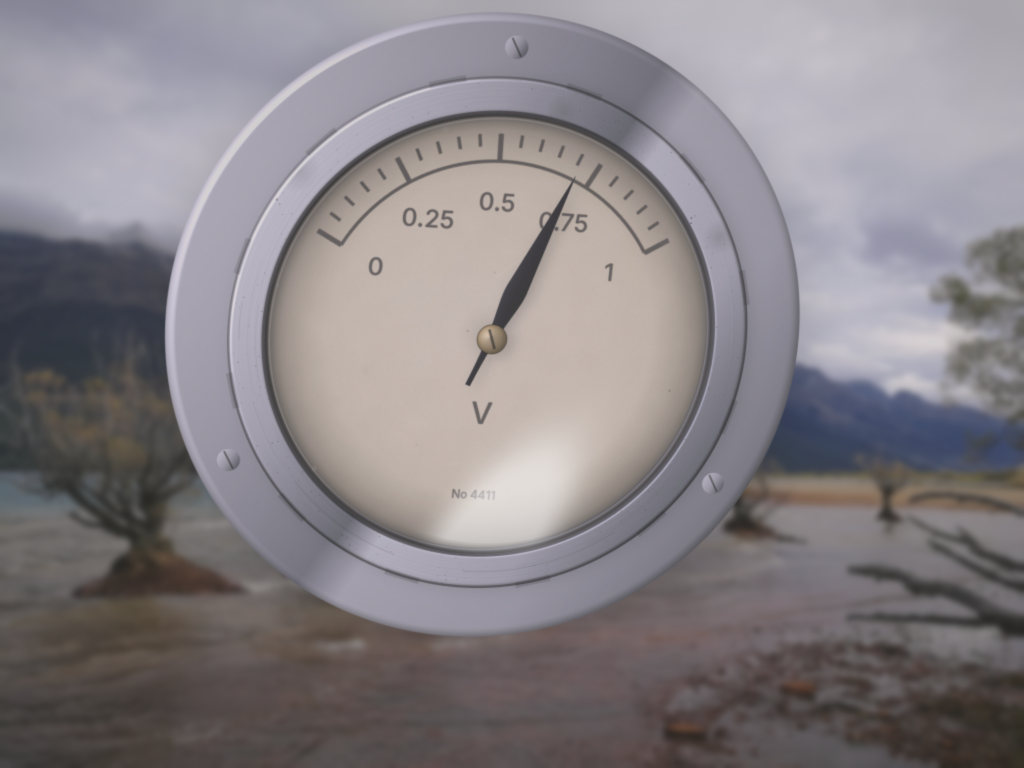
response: 0.7; V
